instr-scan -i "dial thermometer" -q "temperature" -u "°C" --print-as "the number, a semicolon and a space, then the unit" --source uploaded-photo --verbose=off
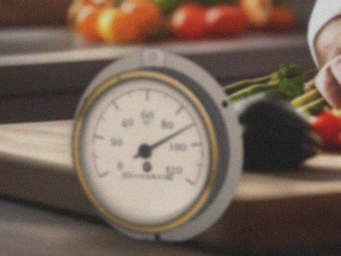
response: 90; °C
